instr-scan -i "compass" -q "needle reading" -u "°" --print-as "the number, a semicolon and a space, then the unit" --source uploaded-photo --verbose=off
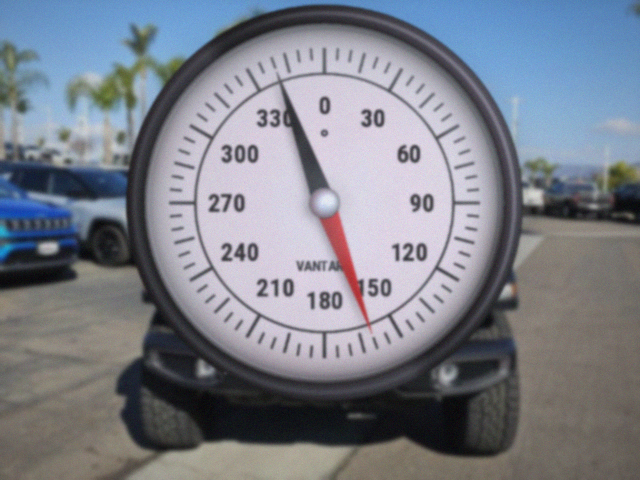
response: 160; °
